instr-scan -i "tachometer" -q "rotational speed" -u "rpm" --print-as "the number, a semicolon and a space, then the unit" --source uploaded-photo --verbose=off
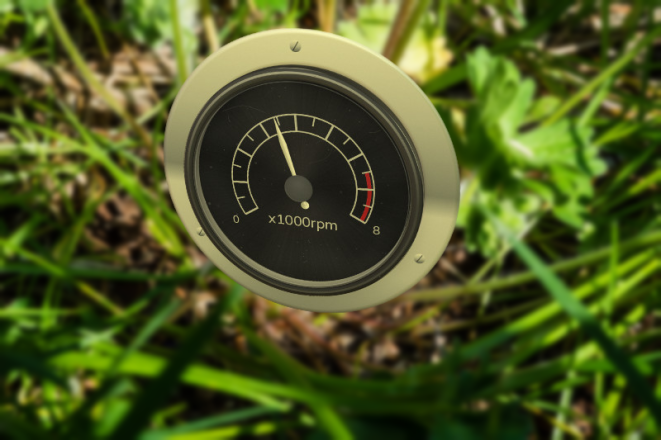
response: 3500; rpm
